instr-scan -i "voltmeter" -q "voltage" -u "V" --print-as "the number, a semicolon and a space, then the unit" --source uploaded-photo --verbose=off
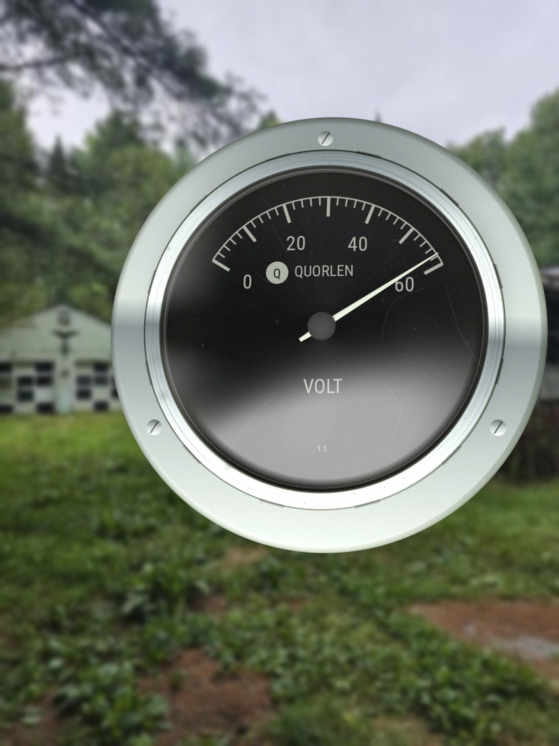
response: 58; V
